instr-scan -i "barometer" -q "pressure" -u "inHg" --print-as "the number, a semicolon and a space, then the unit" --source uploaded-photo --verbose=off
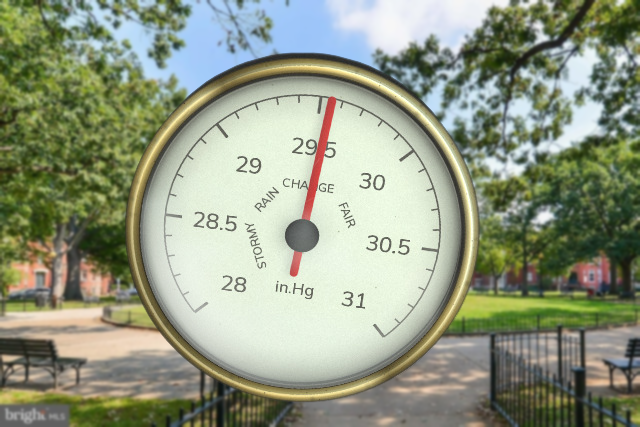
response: 29.55; inHg
